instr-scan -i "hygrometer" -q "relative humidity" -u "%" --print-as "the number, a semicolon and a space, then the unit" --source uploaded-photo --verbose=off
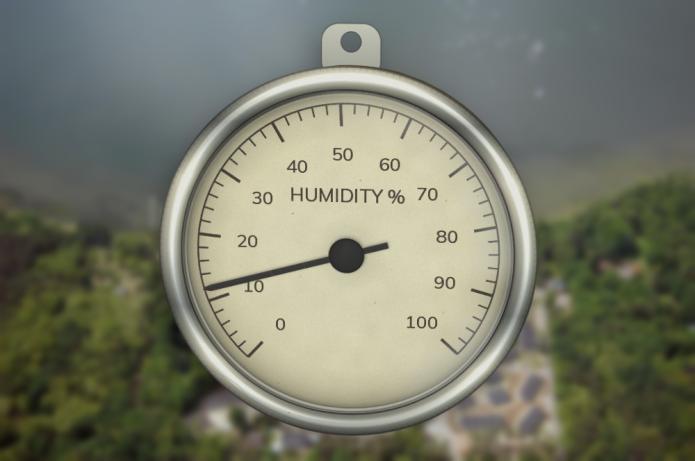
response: 12; %
